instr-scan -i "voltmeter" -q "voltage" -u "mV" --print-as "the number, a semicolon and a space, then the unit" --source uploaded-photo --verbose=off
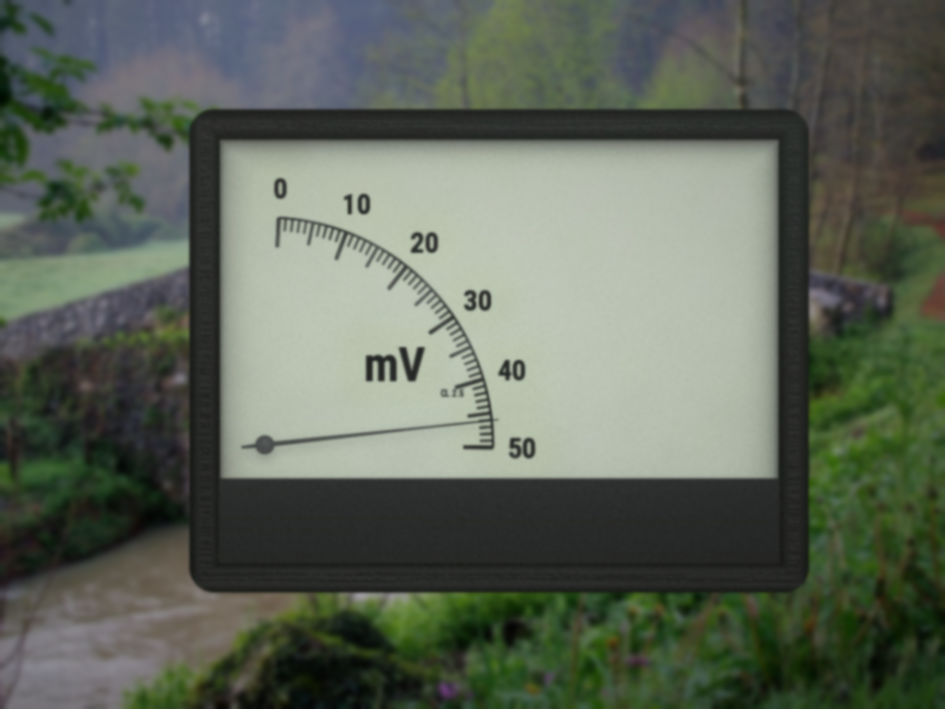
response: 46; mV
